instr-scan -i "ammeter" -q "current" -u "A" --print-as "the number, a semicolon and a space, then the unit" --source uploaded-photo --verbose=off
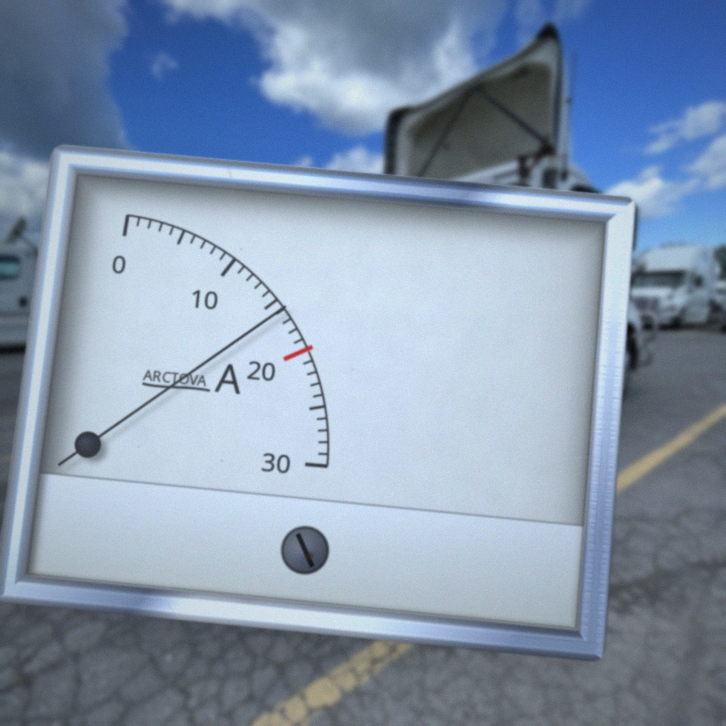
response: 16; A
